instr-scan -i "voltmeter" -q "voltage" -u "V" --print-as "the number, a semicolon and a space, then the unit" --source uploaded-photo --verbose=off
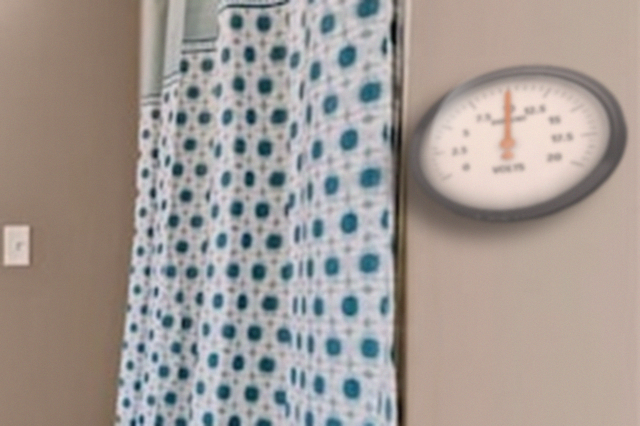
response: 10; V
